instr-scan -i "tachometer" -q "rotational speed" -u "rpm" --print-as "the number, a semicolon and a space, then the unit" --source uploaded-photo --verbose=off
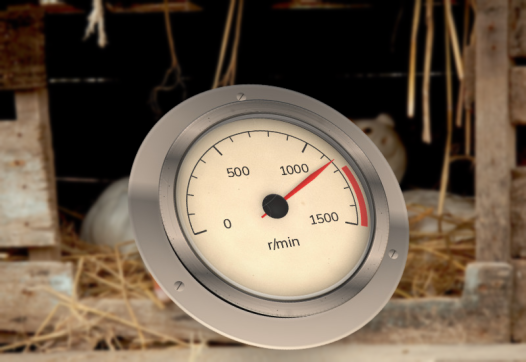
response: 1150; rpm
